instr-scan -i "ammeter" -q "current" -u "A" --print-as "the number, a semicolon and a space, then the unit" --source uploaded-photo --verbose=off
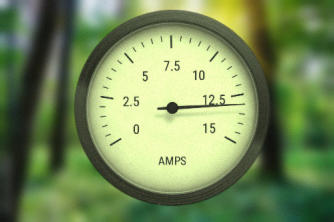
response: 13; A
